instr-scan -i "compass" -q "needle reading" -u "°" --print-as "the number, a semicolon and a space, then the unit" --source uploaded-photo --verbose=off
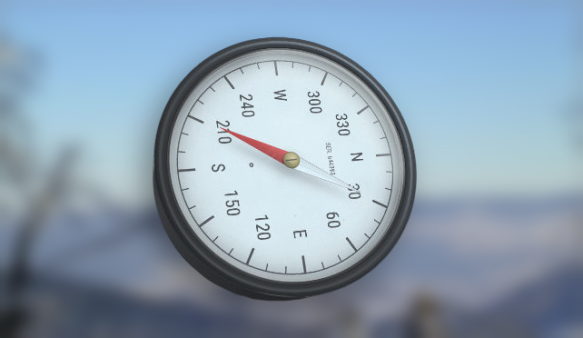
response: 210; °
